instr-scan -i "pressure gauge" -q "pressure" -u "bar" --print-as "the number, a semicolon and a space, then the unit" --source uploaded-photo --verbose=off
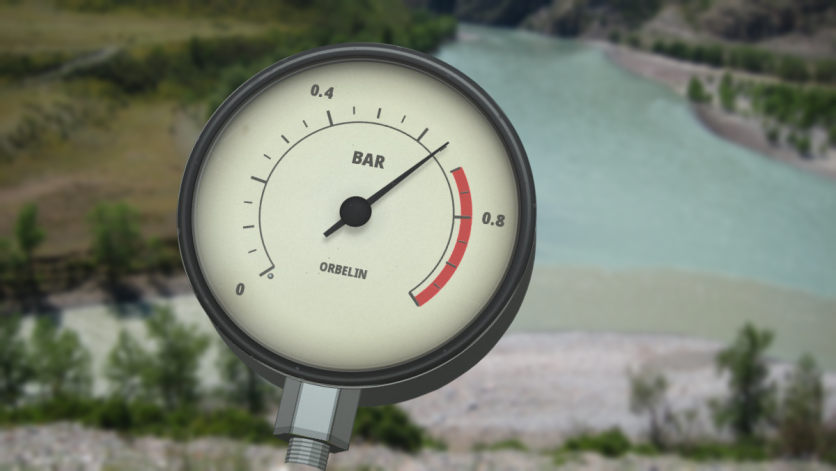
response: 0.65; bar
